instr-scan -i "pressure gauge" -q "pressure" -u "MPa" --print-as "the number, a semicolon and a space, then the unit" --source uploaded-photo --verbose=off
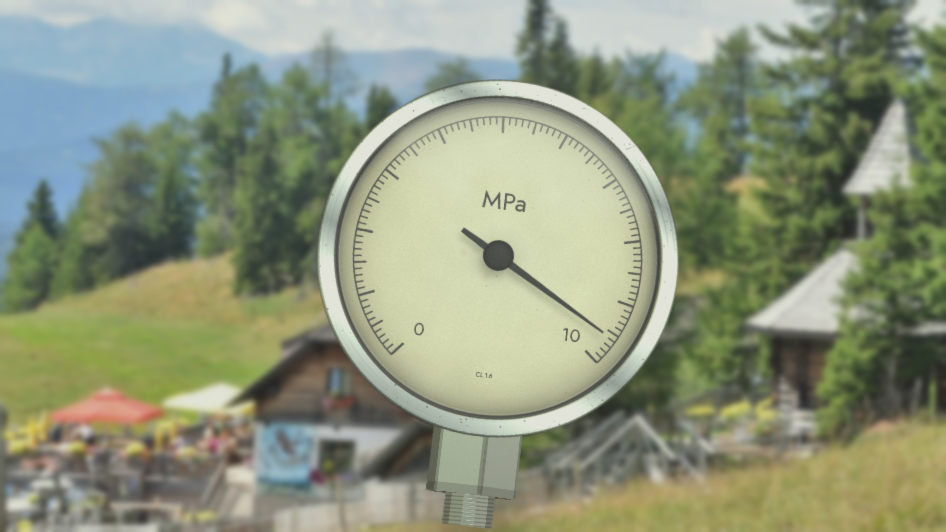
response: 9.6; MPa
